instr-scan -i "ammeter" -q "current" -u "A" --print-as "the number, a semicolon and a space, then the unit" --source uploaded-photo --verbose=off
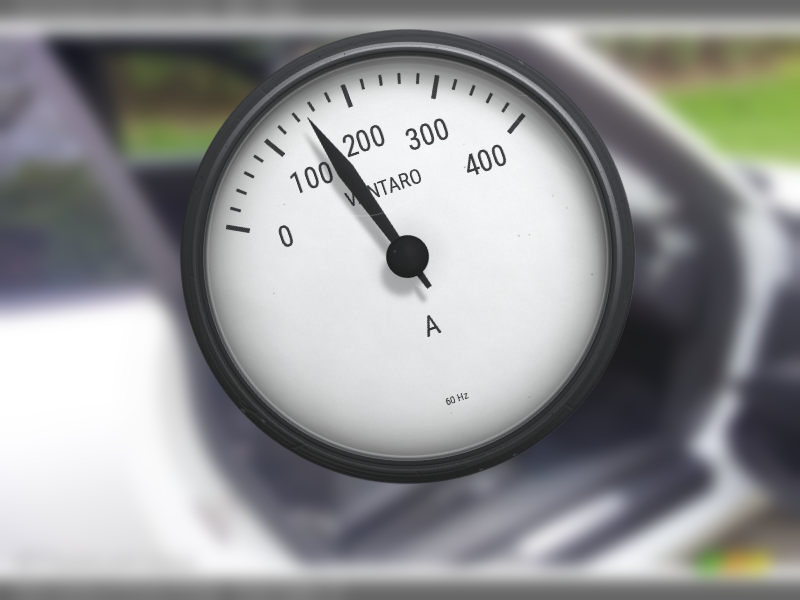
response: 150; A
